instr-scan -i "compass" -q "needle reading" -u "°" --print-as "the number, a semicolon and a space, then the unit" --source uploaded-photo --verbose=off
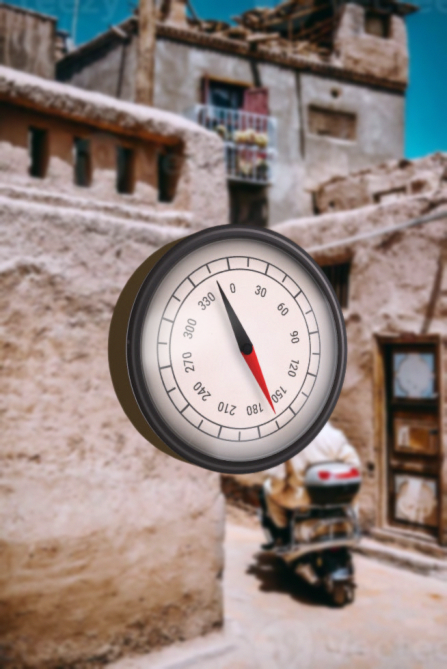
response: 165; °
